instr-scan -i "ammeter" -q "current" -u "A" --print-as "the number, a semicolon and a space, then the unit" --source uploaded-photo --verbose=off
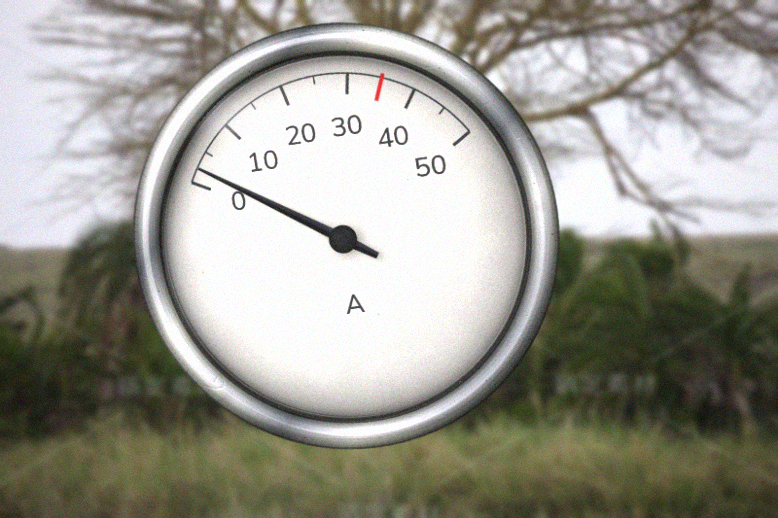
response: 2.5; A
